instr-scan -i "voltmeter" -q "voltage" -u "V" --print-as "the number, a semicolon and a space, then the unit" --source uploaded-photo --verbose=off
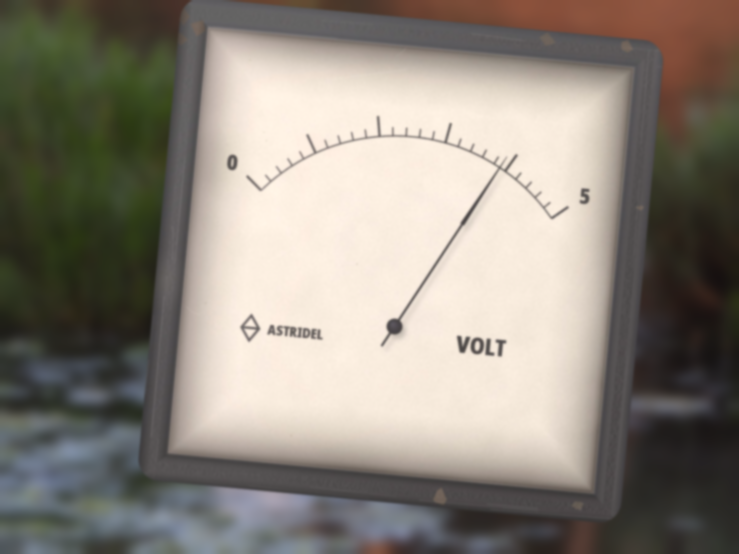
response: 3.9; V
